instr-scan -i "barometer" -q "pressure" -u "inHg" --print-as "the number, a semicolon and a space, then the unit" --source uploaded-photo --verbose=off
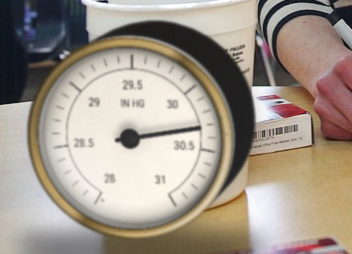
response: 30.3; inHg
